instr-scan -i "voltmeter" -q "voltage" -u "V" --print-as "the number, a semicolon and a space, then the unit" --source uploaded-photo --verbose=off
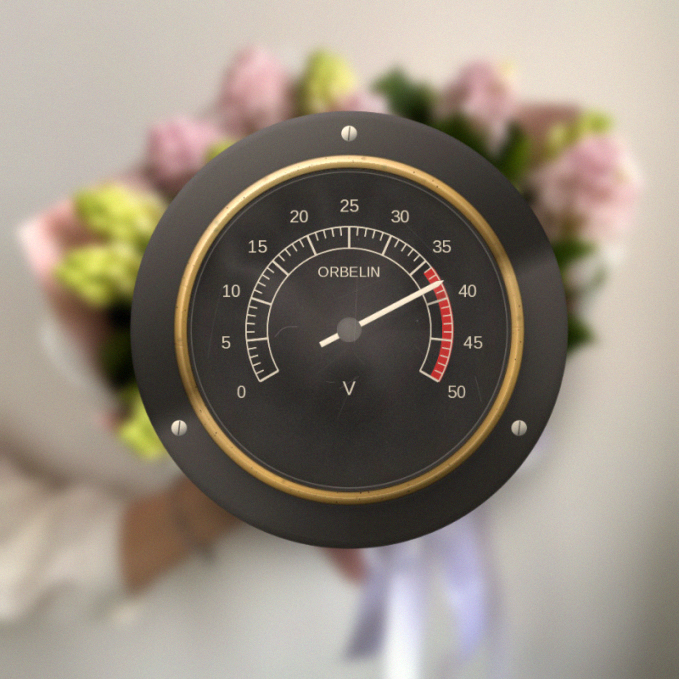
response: 38; V
